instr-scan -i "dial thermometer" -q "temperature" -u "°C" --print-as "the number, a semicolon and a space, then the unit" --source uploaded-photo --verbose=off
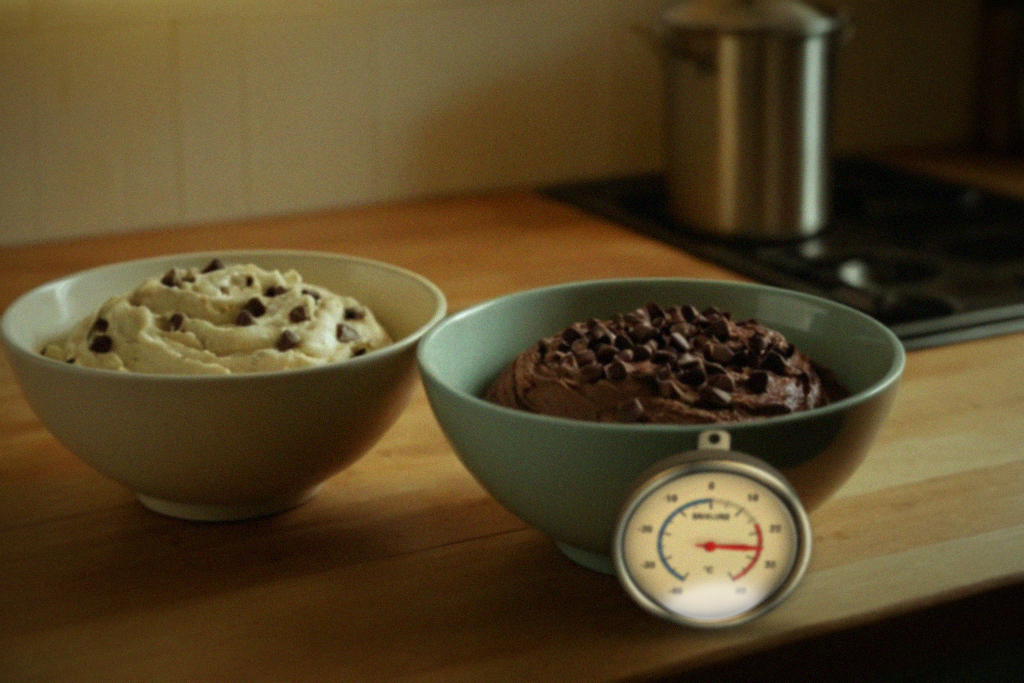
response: 25; °C
